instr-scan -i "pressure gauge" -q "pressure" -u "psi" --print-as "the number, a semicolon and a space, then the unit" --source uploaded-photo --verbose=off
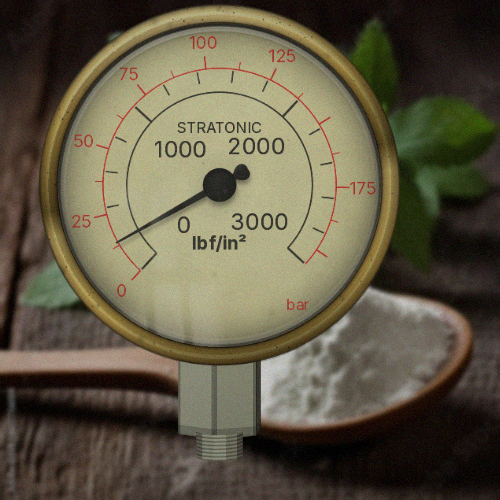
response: 200; psi
